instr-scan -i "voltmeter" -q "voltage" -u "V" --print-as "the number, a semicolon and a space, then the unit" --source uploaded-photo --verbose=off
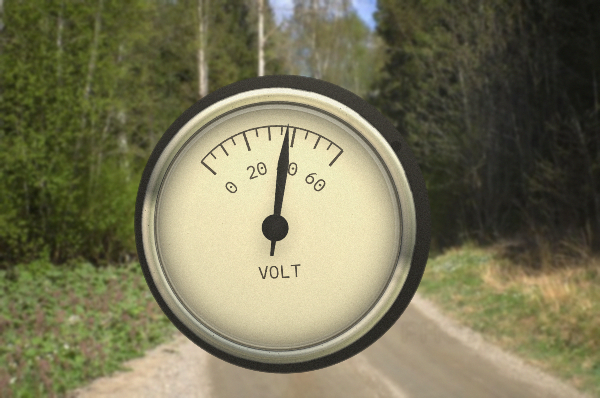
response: 37.5; V
